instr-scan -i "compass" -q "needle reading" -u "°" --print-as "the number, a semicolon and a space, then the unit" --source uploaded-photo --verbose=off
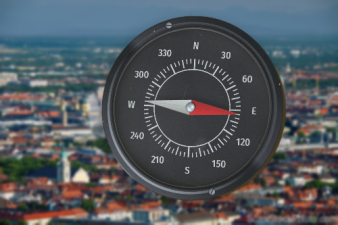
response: 95; °
